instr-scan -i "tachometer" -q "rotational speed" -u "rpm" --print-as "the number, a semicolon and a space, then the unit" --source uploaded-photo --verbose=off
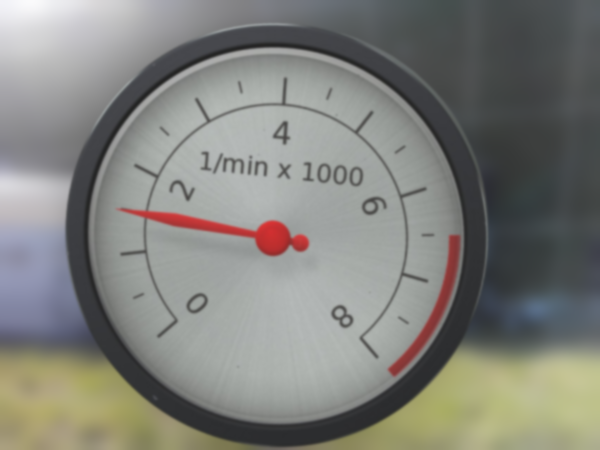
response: 1500; rpm
